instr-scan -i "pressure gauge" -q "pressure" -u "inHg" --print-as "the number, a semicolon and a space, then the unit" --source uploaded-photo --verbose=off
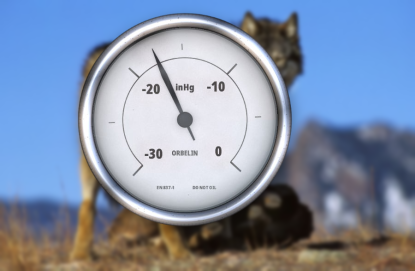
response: -17.5; inHg
